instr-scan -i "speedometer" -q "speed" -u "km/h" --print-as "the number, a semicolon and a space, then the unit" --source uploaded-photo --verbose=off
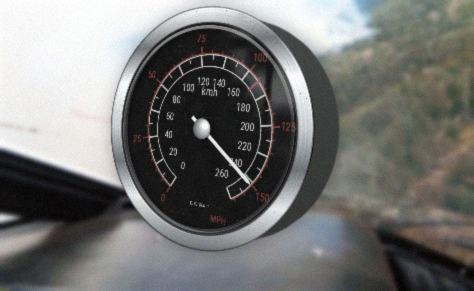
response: 240; km/h
